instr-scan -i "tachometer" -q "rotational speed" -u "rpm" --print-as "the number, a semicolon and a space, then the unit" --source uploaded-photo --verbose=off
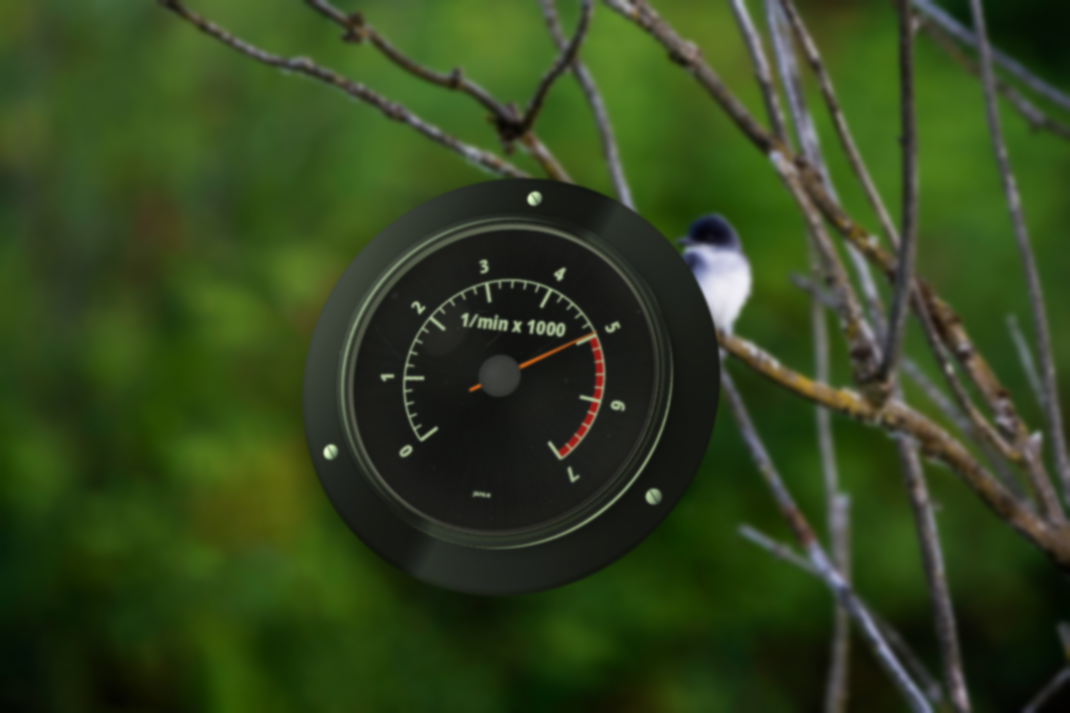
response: 5000; rpm
